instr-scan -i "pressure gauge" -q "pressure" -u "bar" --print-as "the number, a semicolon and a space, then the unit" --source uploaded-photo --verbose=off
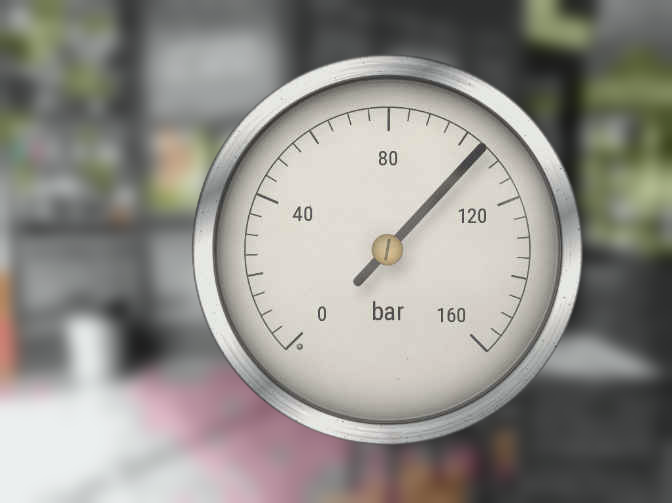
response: 105; bar
